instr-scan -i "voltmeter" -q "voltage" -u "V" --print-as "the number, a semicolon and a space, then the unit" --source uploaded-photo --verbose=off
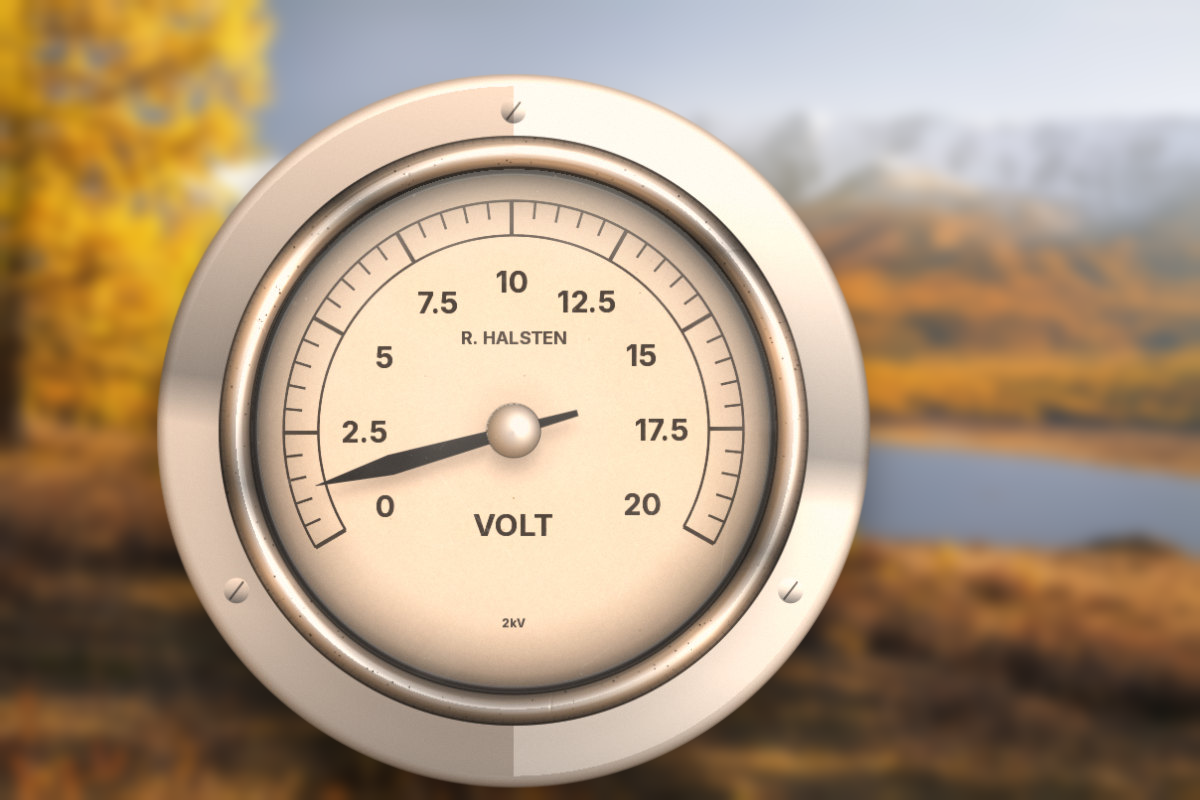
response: 1.25; V
